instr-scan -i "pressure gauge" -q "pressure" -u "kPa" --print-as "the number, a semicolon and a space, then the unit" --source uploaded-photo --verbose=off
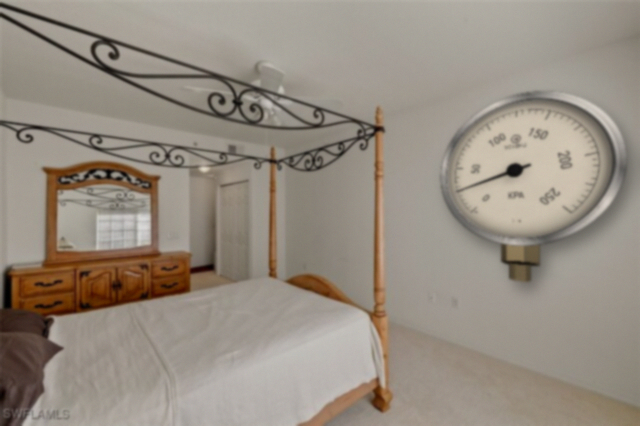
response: 25; kPa
